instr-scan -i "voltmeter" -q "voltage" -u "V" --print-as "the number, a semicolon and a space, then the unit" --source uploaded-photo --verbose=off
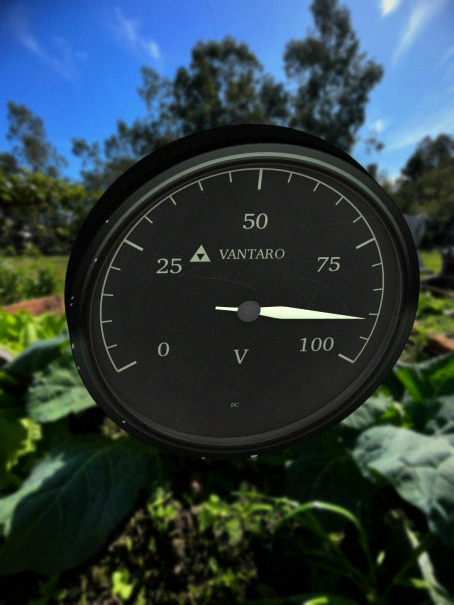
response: 90; V
